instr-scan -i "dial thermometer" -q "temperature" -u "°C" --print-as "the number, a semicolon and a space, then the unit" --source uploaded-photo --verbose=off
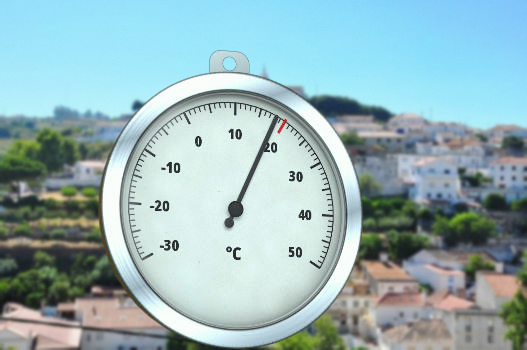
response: 18; °C
